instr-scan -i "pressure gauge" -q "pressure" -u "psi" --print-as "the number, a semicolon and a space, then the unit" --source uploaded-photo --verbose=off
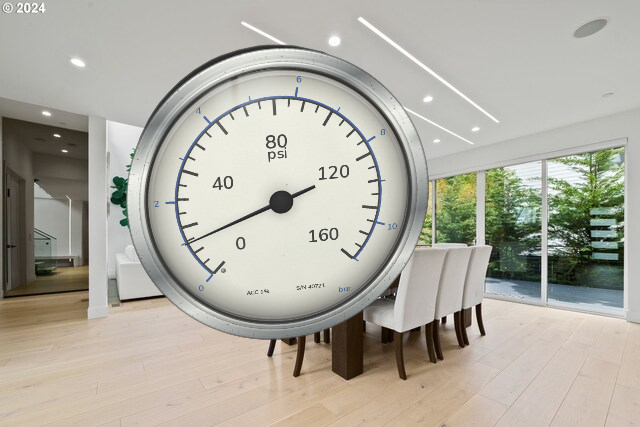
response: 15; psi
